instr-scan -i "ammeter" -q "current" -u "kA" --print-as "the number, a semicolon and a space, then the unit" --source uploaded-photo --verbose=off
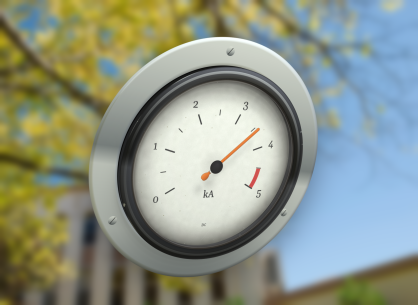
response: 3.5; kA
